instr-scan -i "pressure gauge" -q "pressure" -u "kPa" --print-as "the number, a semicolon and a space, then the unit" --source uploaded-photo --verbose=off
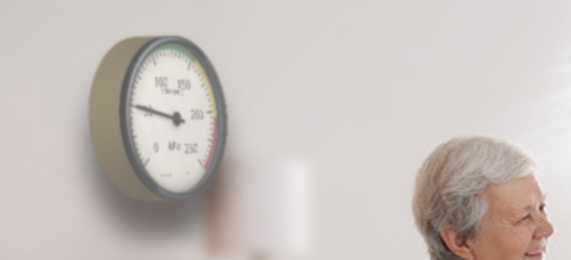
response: 50; kPa
